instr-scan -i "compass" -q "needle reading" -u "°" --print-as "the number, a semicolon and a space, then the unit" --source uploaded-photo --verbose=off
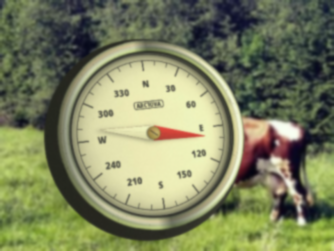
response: 100; °
